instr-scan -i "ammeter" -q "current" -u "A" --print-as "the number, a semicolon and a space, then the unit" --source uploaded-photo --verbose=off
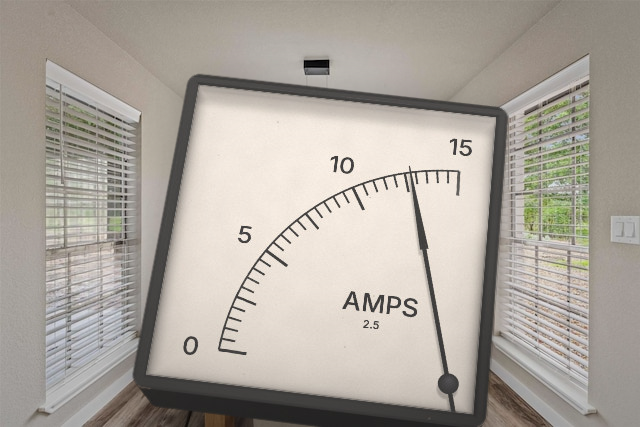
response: 12.75; A
